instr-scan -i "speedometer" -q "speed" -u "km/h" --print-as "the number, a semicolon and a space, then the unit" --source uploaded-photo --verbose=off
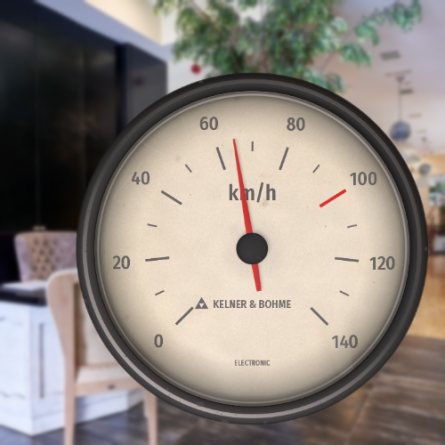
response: 65; km/h
